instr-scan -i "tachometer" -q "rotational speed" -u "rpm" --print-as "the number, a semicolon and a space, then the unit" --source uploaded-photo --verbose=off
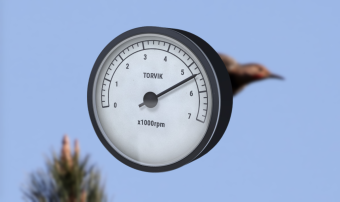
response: 5400; rpm
